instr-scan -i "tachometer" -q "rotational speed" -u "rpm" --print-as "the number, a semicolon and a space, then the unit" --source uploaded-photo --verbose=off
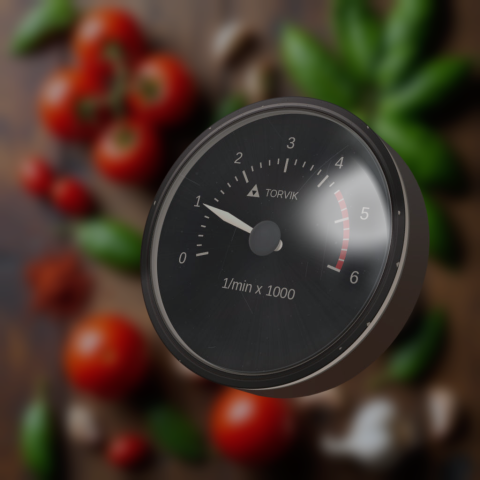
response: 1000; rpm
